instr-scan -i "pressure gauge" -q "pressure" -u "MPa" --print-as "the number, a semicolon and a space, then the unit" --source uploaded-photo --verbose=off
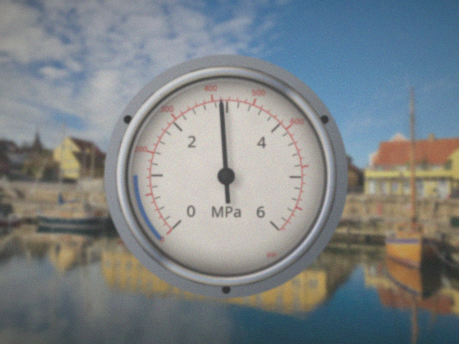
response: 2.9; MPa
